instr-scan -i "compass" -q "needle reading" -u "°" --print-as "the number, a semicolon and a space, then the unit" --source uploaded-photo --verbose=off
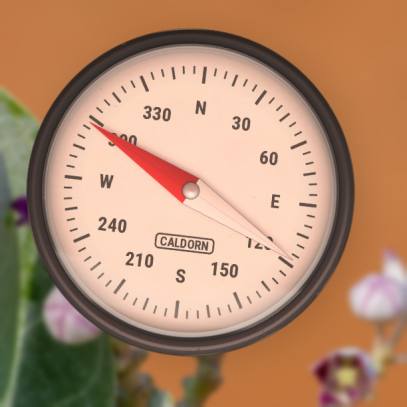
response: 297.5; °
